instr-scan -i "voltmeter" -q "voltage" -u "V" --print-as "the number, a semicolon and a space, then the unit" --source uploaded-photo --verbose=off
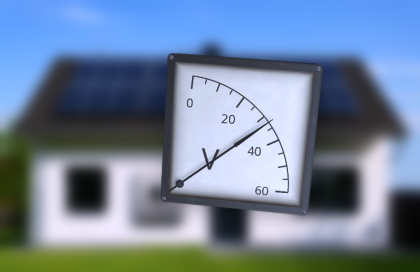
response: 32.5; V
